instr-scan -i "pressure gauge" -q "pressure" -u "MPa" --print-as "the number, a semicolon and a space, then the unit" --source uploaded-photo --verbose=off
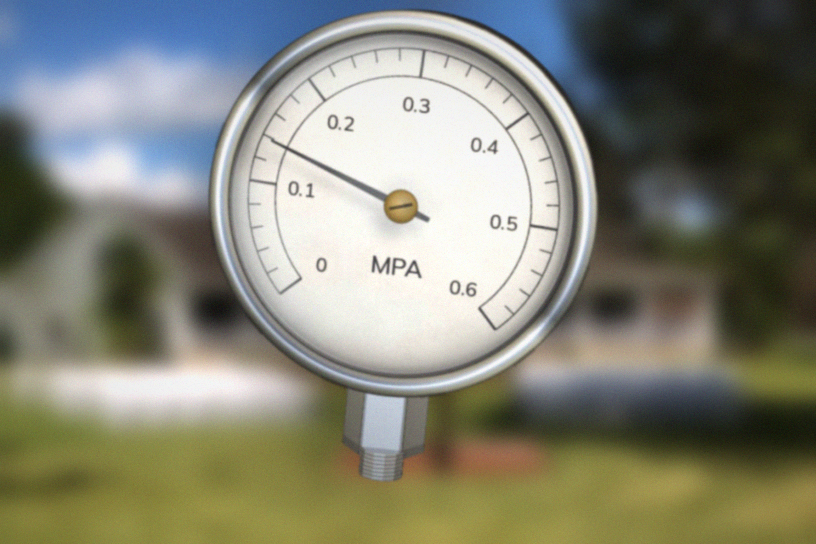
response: 0.14; MPa
